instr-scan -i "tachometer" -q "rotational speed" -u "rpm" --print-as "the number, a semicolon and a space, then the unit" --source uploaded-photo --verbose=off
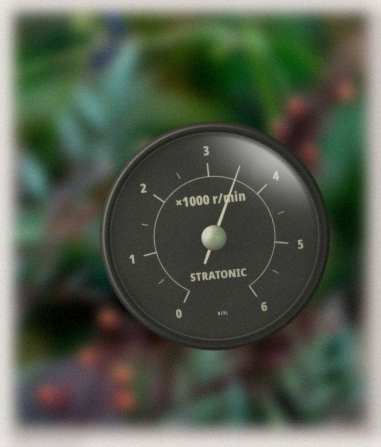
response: 3500; rpm
